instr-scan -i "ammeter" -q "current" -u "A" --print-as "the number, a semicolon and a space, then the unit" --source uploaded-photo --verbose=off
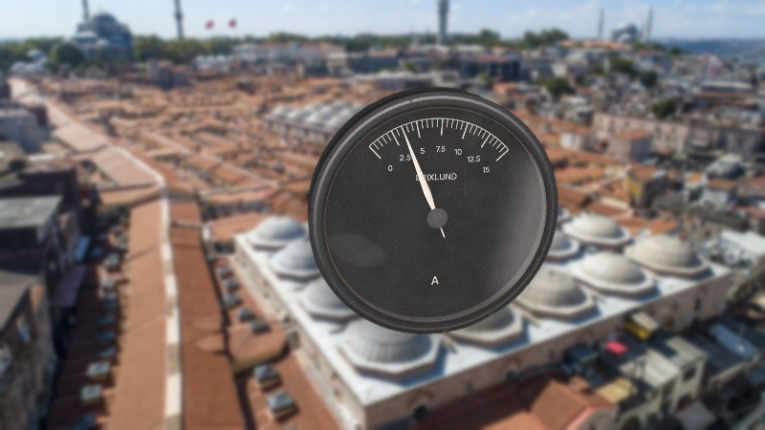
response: 3.5; A
